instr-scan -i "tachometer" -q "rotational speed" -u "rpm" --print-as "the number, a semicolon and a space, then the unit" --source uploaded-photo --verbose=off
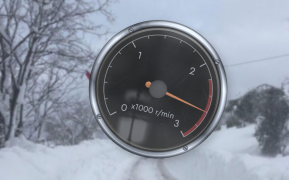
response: 2600; rpm
